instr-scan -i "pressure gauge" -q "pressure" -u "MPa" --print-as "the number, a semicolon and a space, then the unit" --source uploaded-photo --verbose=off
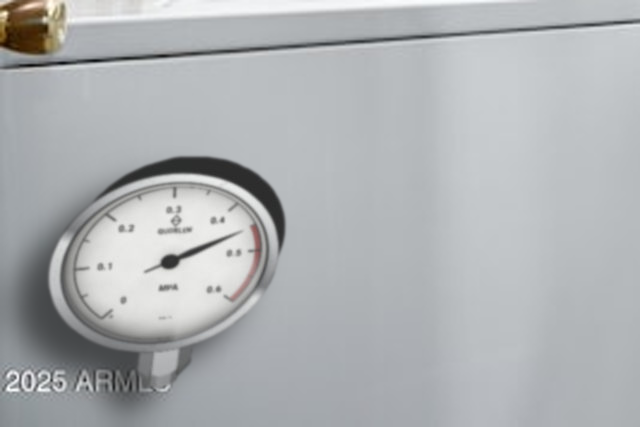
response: 0.45; MPa
